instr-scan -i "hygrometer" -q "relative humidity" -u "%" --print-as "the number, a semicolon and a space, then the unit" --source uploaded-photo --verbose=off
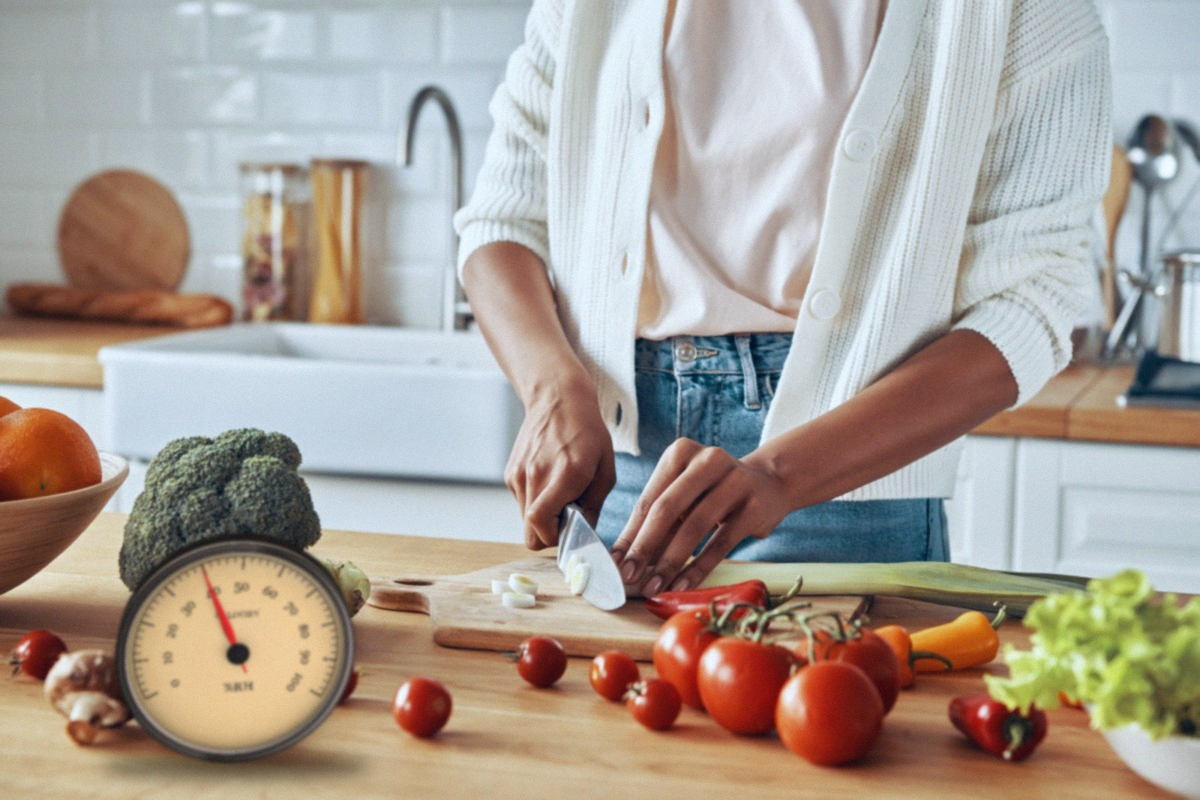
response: 40; %
